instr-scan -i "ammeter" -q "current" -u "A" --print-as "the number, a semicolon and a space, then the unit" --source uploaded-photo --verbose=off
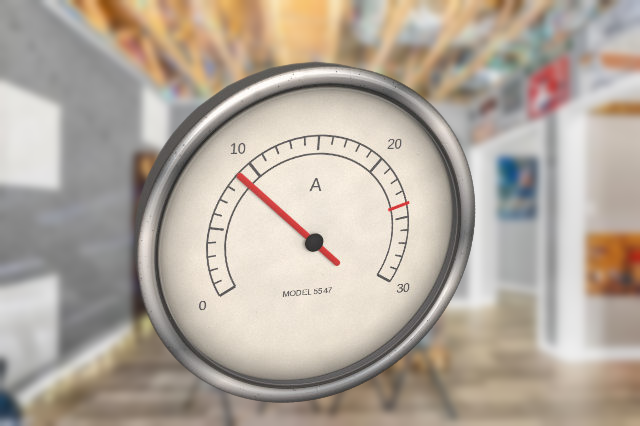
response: 9; A
